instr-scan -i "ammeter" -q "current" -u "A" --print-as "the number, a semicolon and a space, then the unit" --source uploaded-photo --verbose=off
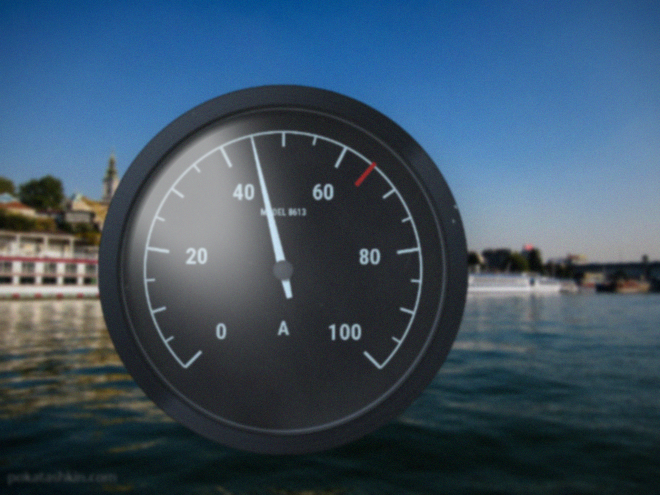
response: 45; A
